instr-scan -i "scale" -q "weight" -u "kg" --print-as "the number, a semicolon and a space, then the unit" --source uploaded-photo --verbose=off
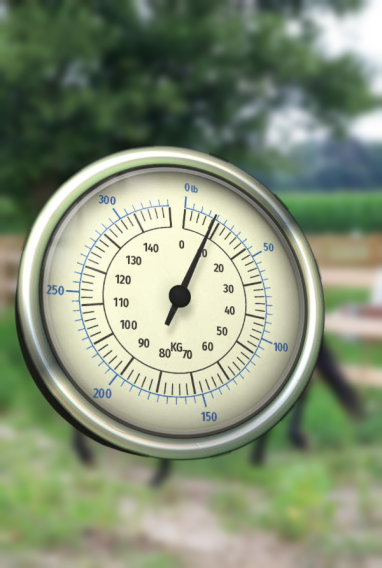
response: 8; kg
